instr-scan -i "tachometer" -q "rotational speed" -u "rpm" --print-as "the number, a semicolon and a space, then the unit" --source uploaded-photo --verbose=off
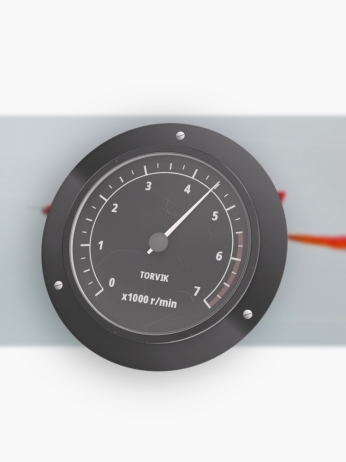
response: 4500; rpm
